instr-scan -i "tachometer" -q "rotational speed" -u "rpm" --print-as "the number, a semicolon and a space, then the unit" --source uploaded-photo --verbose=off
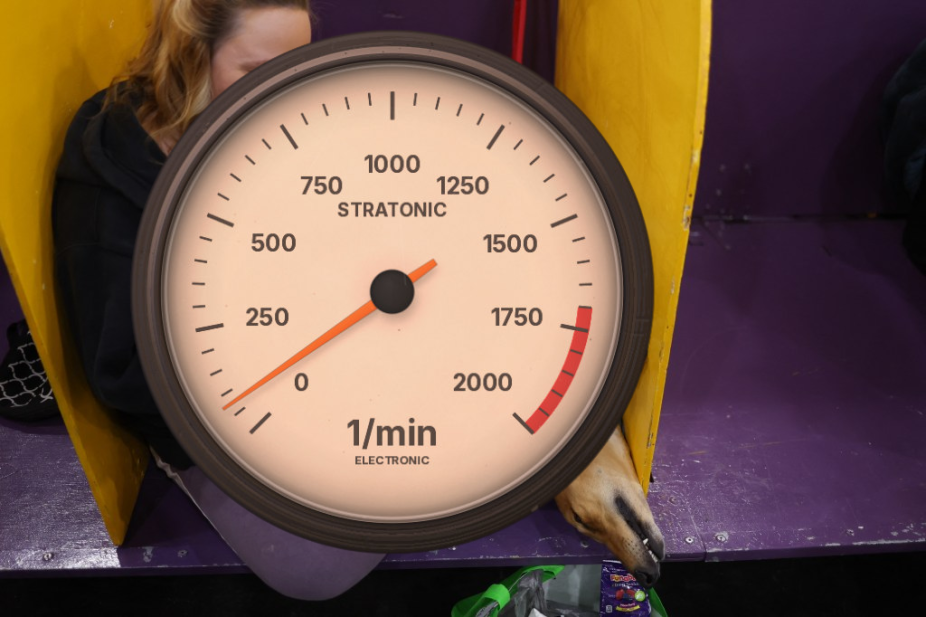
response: 75; rpm
